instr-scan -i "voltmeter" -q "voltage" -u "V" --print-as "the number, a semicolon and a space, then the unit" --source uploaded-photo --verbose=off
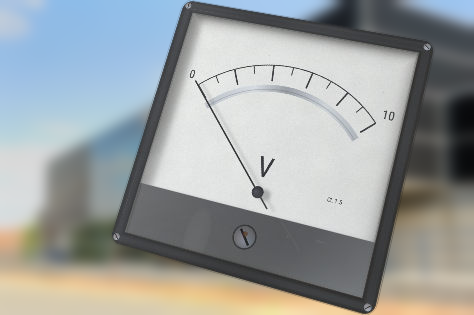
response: 0; V
